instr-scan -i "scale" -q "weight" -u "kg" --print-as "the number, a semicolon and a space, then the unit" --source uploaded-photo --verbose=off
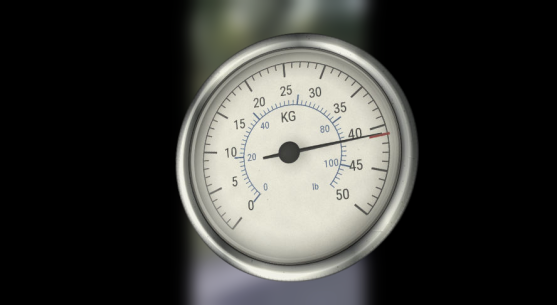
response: 41; kg
